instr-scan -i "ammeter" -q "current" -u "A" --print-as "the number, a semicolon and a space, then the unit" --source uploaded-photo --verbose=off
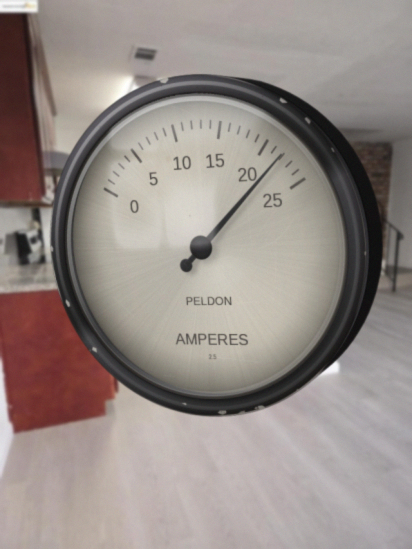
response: 22; A
